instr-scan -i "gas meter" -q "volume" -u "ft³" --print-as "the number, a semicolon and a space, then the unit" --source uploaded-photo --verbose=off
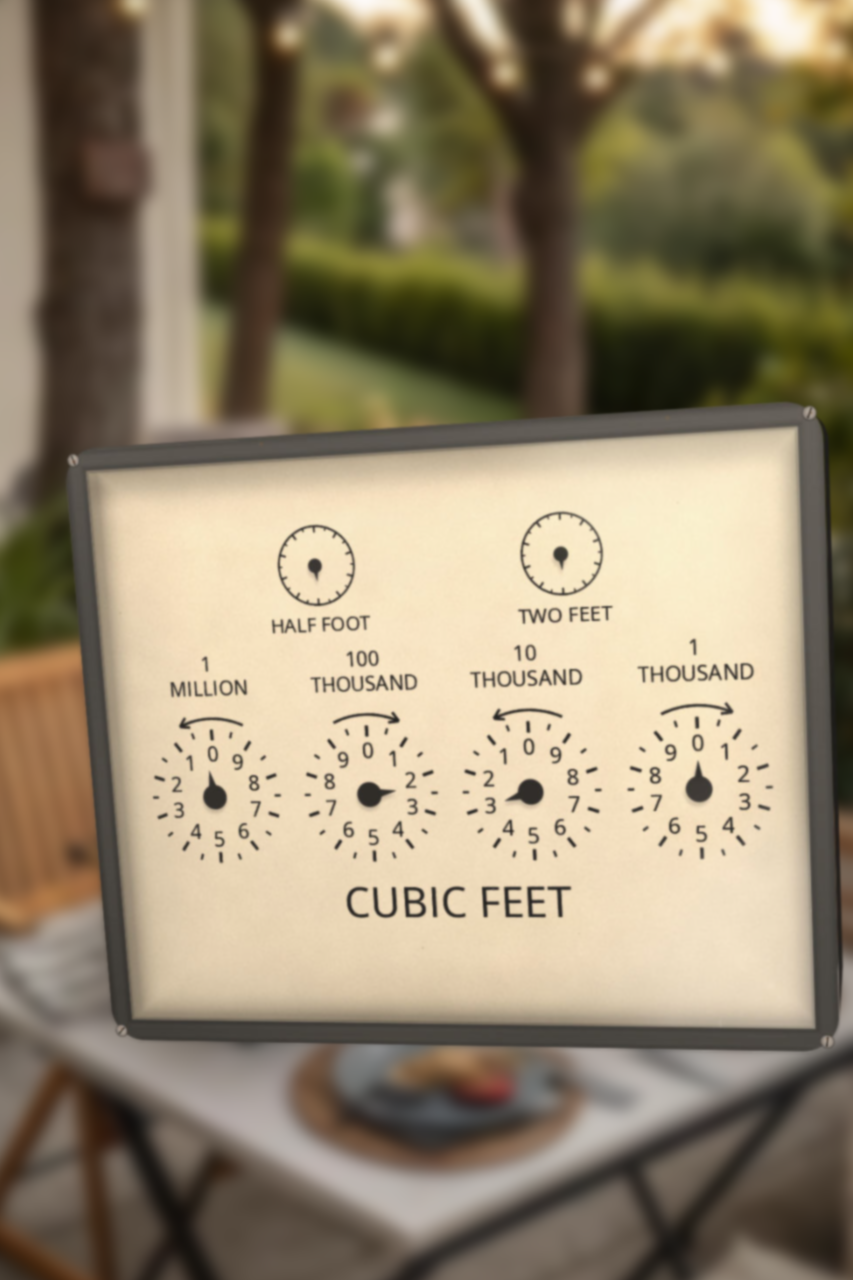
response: 23000; ft³
